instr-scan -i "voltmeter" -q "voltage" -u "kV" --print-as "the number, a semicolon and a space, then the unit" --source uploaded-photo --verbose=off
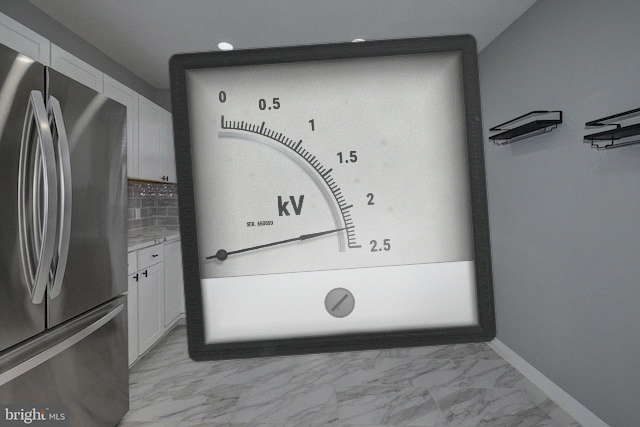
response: 2.25; kV
